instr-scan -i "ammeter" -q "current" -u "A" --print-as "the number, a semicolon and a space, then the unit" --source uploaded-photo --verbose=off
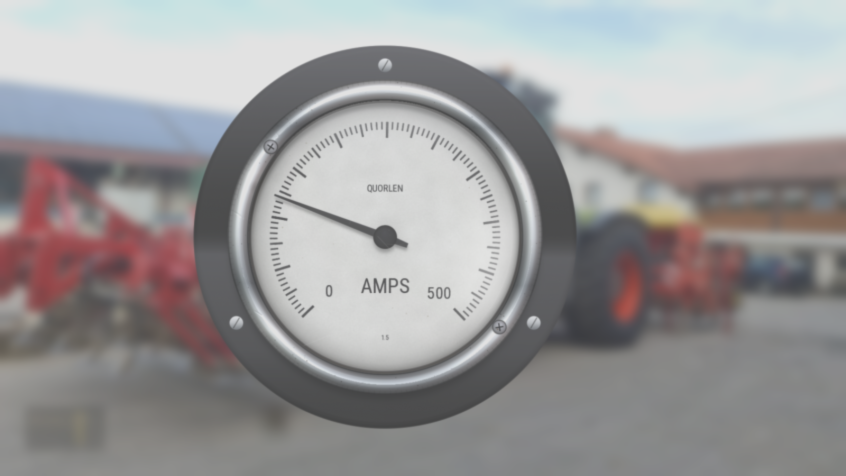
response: 120; A
